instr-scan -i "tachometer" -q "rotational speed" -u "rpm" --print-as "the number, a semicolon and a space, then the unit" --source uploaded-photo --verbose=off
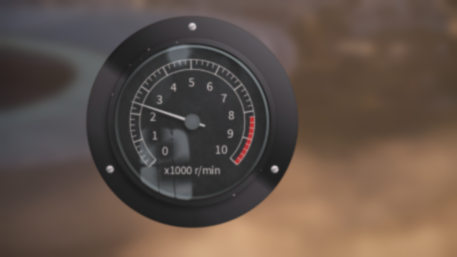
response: 2400; rpm
